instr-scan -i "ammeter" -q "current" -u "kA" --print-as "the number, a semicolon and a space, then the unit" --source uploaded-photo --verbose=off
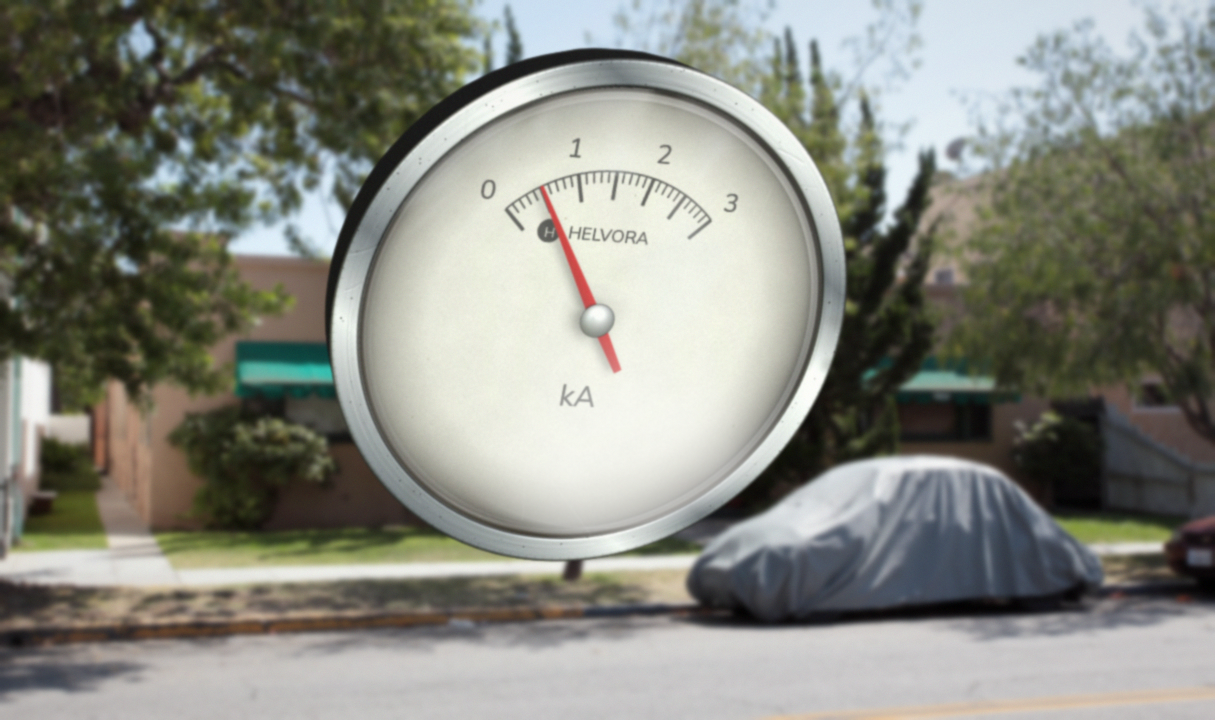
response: 0.5; kA
